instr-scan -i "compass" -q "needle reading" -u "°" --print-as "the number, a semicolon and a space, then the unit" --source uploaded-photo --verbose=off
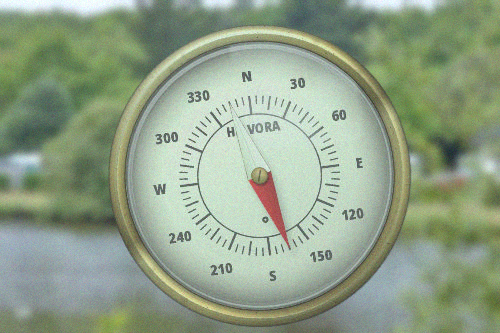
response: 165; °
